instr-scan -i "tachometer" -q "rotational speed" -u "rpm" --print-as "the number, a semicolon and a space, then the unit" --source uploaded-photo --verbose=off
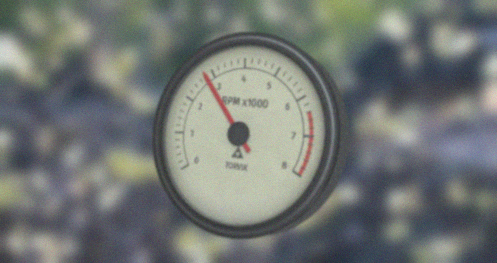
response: 2800; rpm
